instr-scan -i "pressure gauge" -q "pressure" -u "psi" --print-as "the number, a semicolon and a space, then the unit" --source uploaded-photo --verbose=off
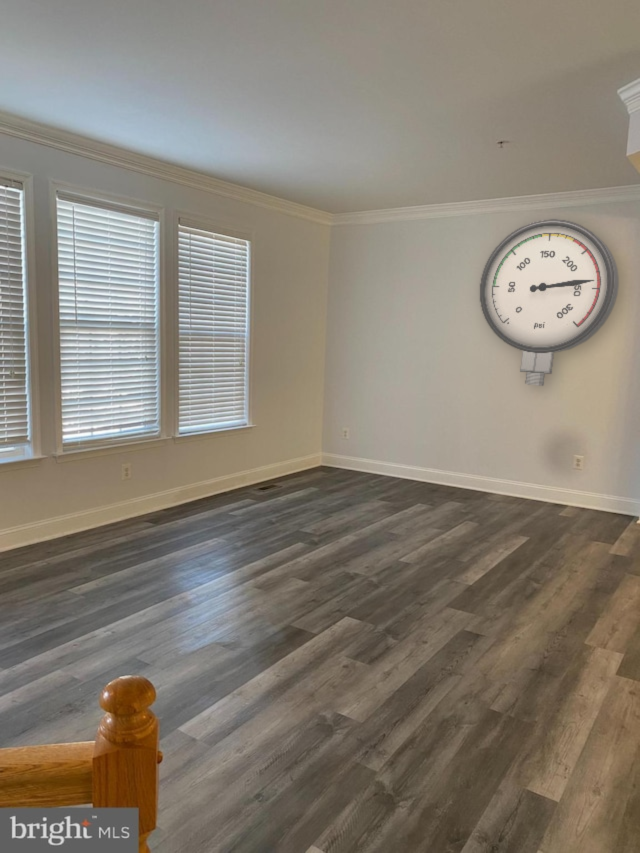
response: 240; psi
